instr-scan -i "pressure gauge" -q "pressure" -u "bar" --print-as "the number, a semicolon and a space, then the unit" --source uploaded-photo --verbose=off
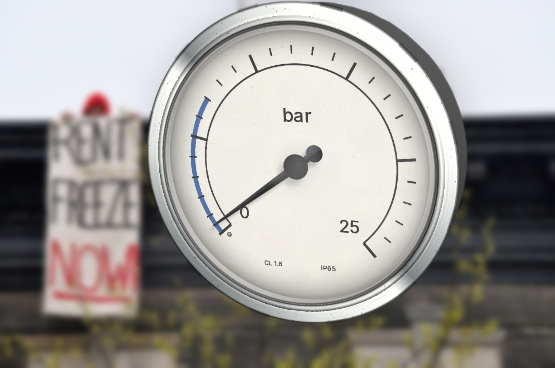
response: 0.5; bar
